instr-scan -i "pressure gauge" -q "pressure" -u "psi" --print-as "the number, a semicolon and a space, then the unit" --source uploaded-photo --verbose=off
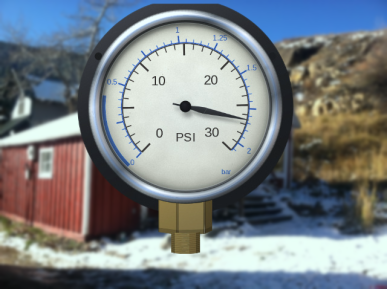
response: 26.5; psi
